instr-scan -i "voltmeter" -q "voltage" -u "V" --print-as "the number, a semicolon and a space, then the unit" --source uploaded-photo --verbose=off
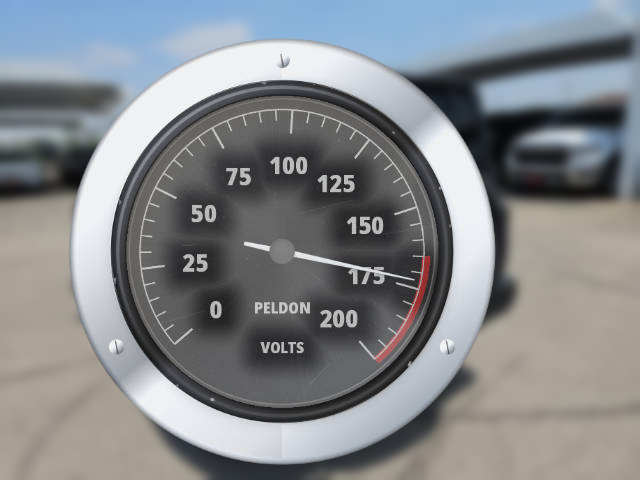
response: 172.5; V
